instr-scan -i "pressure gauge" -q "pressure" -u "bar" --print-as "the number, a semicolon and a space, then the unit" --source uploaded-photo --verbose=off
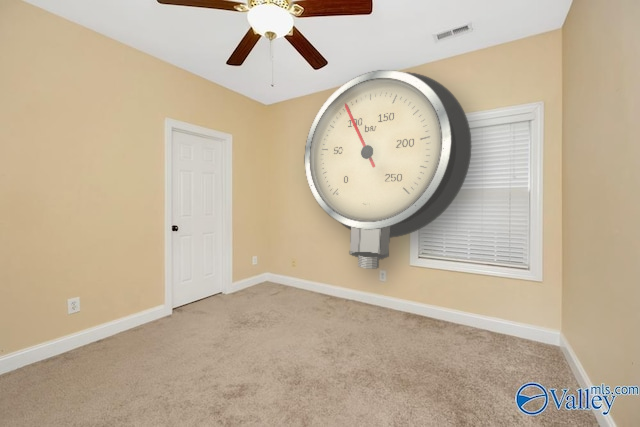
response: 100; bar
